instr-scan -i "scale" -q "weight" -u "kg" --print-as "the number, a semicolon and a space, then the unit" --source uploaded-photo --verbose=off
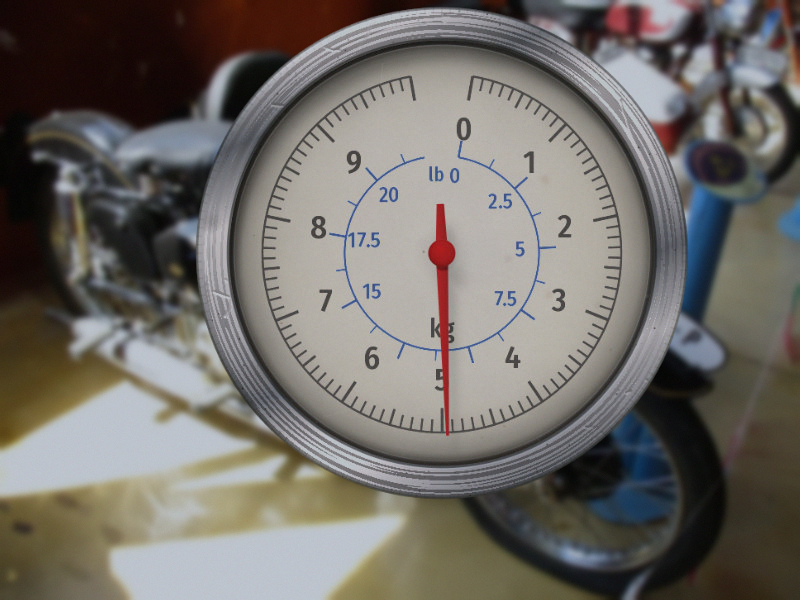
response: 4.95; kg
